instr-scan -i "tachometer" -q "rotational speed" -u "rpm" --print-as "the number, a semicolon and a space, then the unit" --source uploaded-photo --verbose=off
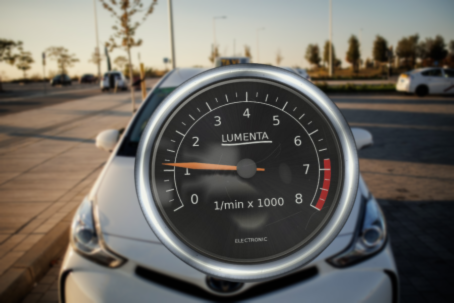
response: 1125; rpm
